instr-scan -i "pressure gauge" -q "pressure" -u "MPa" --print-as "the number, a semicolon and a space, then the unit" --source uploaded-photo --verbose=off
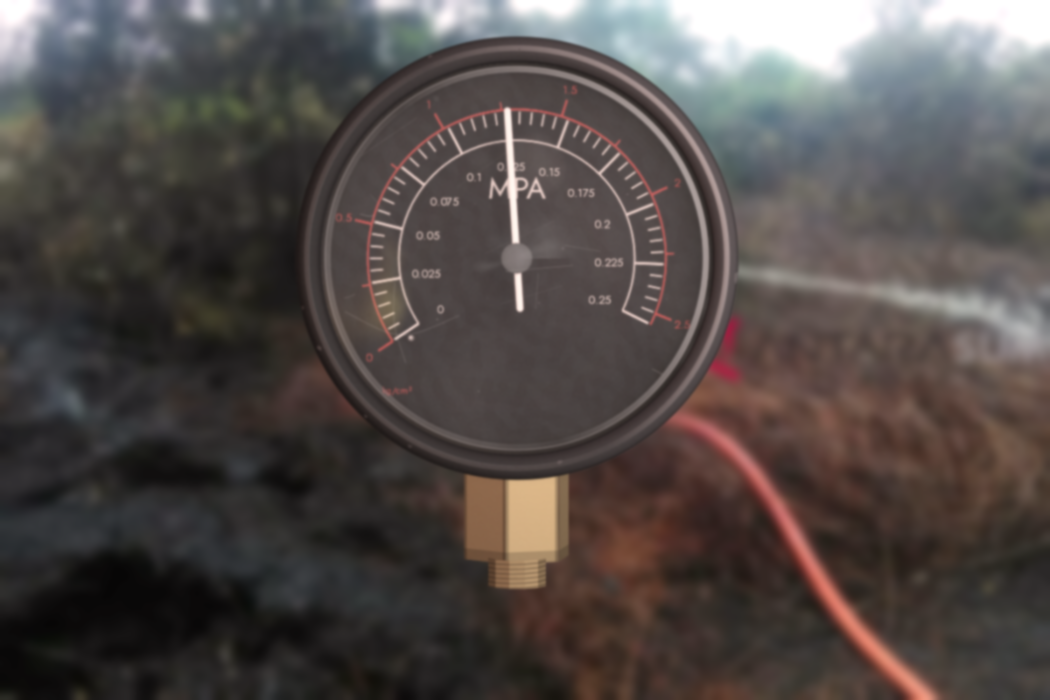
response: 0.125; MPa
